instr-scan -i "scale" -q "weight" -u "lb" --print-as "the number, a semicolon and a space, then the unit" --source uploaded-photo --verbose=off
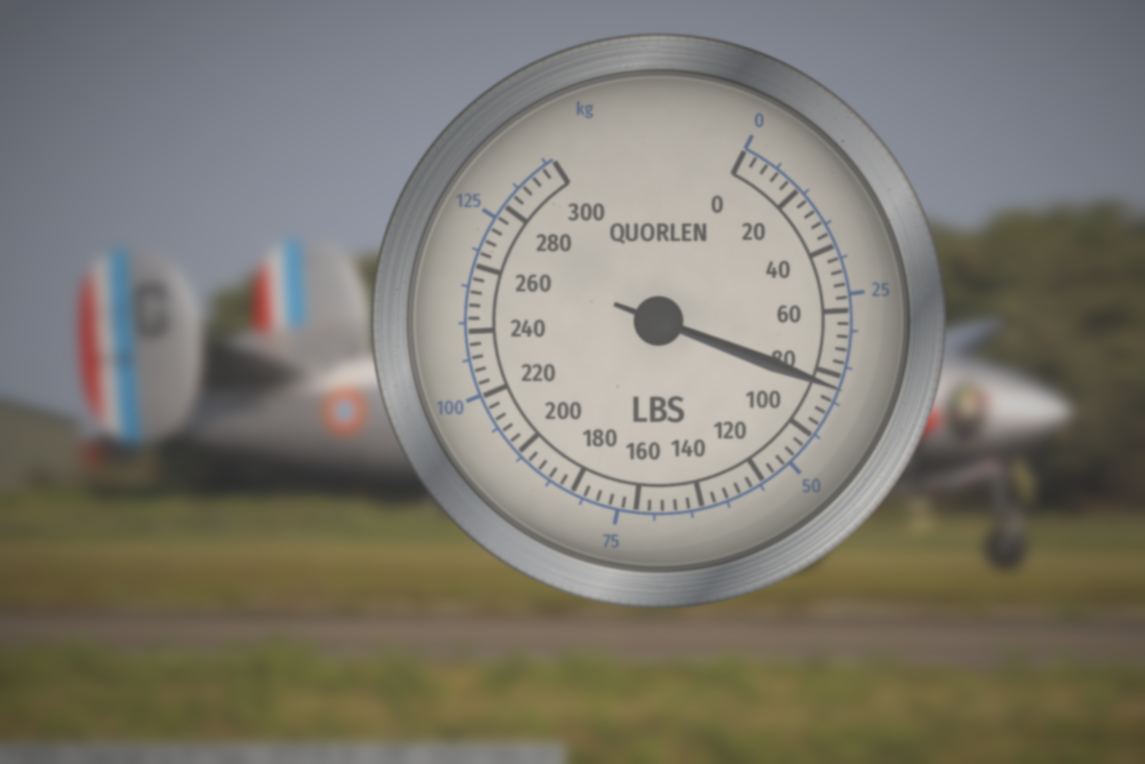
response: 84; lb
